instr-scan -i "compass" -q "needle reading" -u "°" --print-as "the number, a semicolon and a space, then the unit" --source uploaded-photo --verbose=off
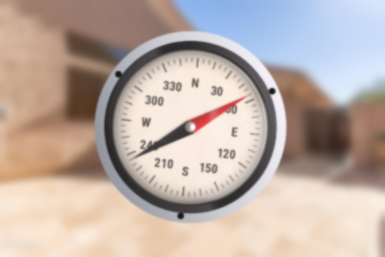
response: 55; °
